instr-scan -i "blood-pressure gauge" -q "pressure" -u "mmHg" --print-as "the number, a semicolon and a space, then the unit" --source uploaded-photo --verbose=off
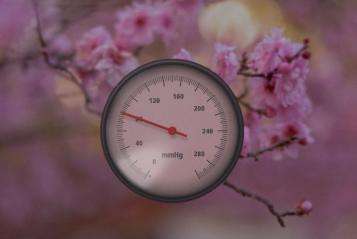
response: 80; mmHg
